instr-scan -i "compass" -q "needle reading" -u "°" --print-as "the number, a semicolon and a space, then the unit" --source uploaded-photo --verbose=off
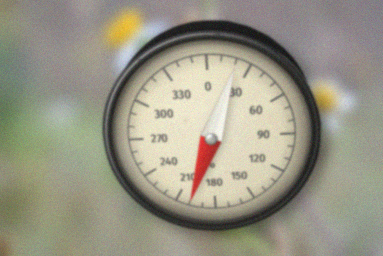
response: 200; °
